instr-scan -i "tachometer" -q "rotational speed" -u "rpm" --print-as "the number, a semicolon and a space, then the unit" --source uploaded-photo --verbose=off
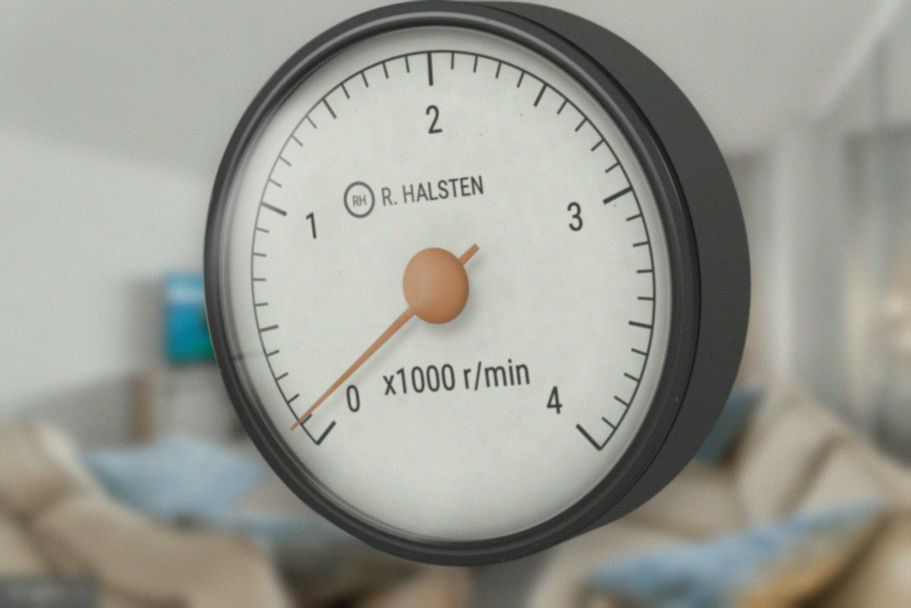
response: 100; rpm
